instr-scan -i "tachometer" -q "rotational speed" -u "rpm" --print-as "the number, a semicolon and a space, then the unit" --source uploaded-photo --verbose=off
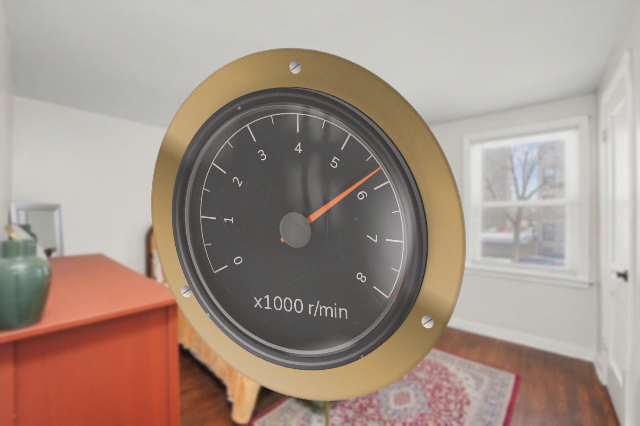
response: 5750; rpm
